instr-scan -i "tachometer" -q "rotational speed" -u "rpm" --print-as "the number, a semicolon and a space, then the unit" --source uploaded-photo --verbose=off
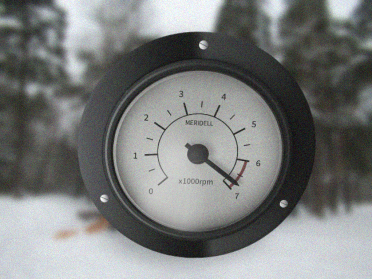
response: 6750; rpm
